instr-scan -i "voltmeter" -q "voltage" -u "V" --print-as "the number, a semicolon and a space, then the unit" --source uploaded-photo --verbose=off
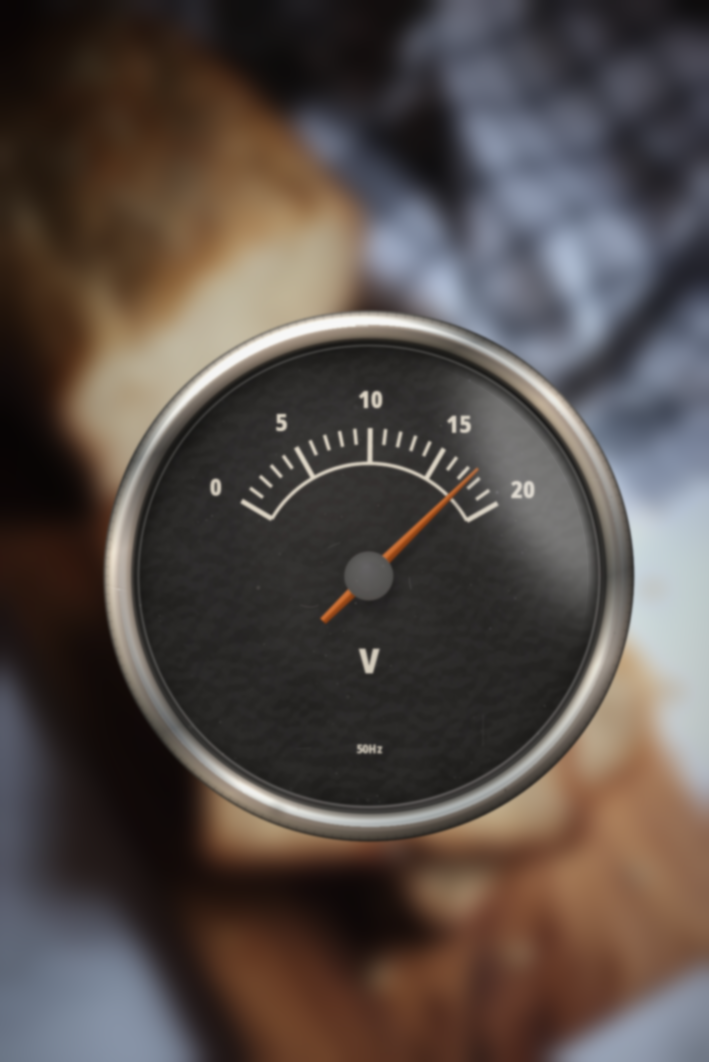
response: 17.5; V
